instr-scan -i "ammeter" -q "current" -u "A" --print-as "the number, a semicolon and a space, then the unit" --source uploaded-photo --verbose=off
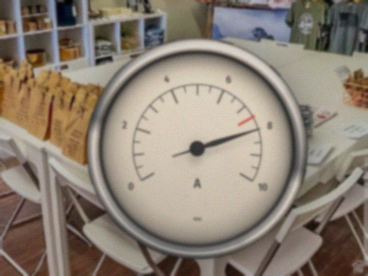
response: 8; A
